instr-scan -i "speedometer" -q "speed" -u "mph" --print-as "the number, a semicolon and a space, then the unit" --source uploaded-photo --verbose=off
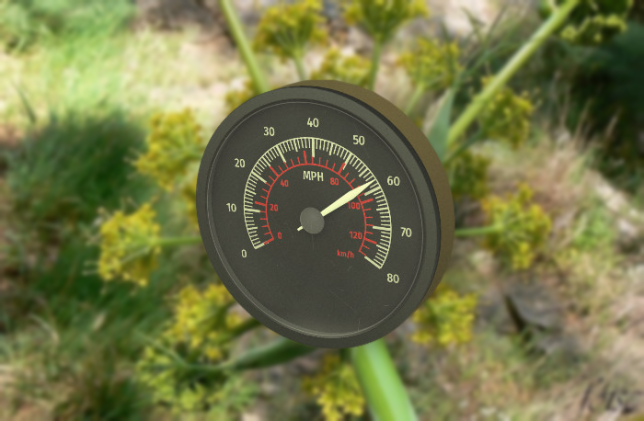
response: 58; mph
